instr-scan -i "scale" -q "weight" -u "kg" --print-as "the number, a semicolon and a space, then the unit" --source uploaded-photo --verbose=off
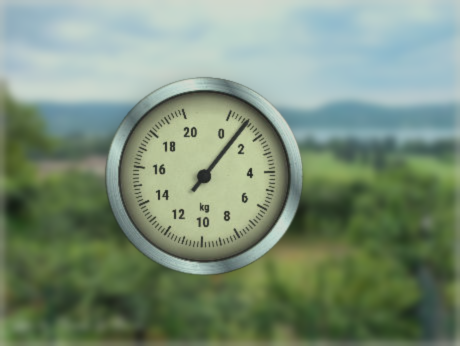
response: 1; kg
